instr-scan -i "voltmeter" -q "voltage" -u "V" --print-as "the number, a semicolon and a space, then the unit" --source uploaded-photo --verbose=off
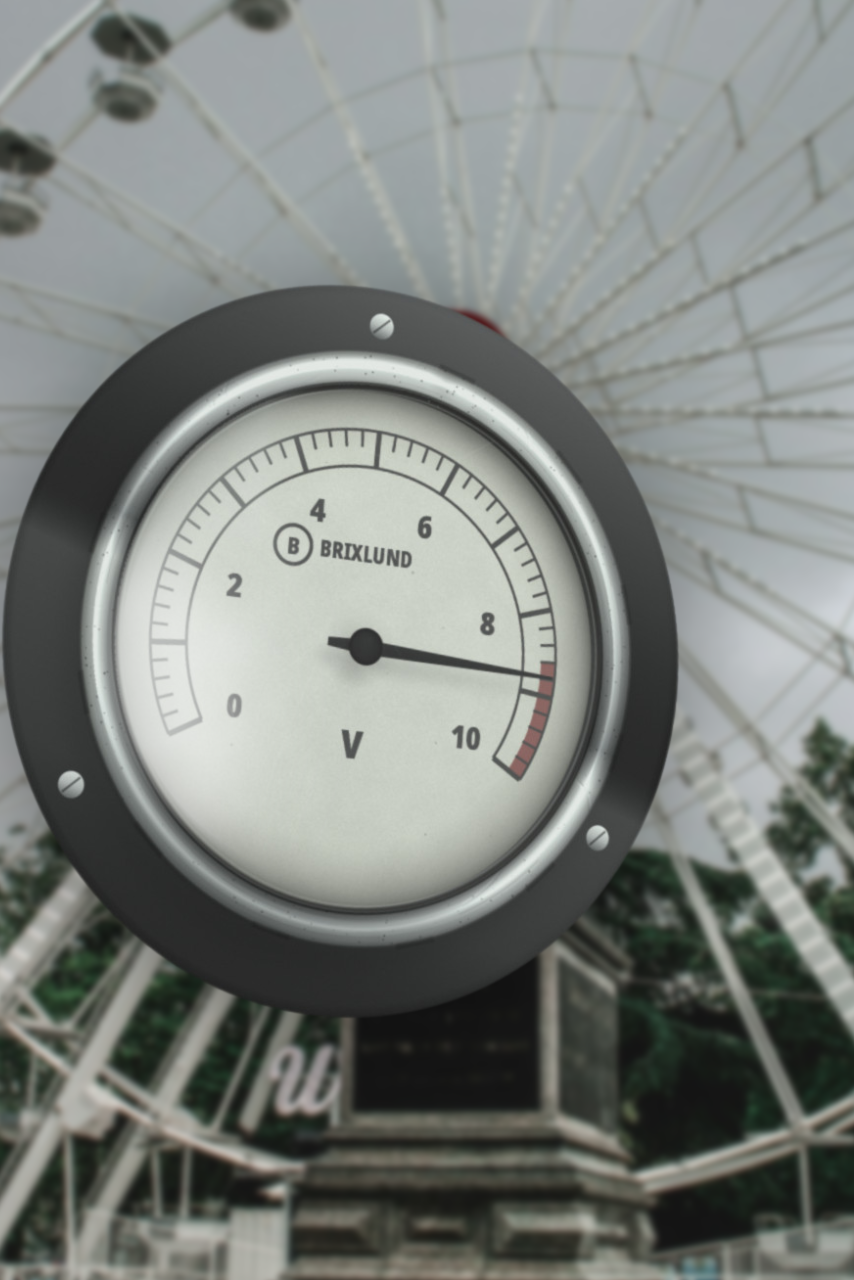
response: 8.8; V
